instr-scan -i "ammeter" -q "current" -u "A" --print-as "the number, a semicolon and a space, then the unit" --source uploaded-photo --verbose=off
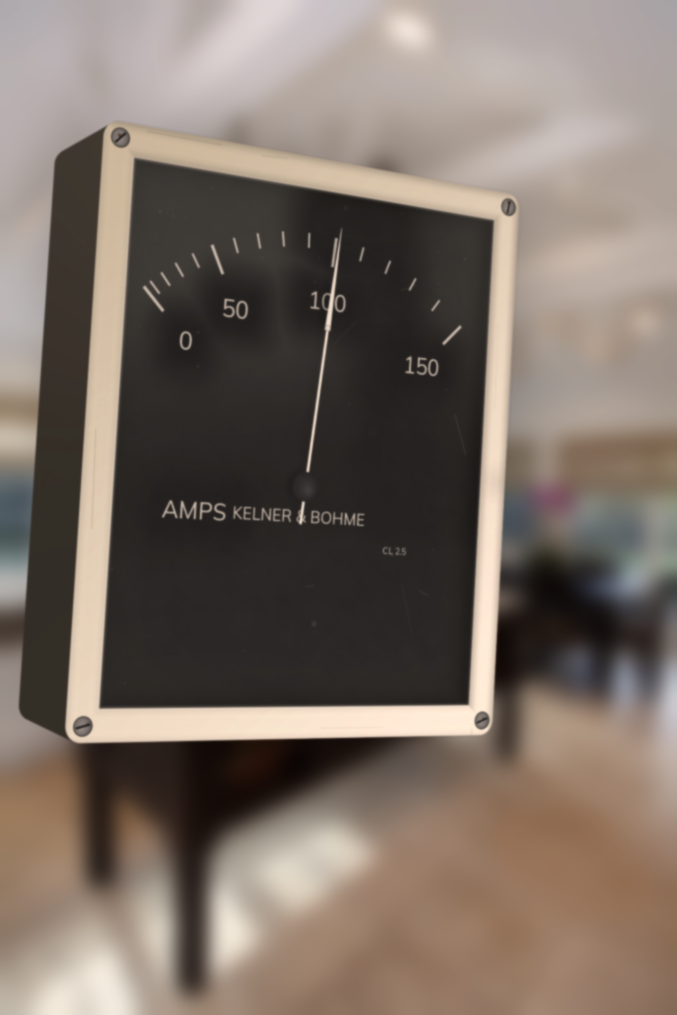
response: 100; A
